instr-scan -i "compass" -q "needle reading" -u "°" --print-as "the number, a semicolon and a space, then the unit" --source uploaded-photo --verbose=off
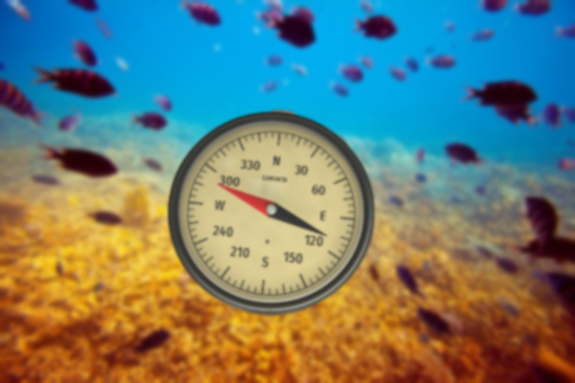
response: 290; °
